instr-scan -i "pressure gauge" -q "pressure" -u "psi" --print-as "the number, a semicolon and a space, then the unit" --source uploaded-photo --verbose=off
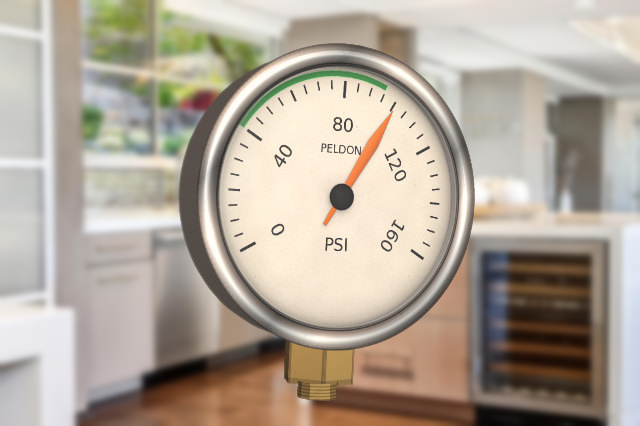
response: 100; psi
